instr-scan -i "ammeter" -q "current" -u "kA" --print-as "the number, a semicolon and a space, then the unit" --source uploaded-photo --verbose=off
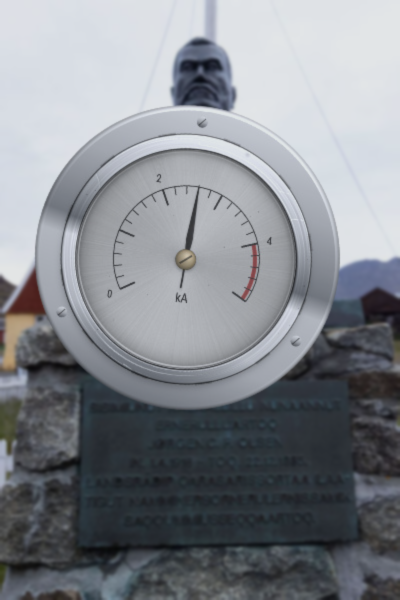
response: 2.6; kA
